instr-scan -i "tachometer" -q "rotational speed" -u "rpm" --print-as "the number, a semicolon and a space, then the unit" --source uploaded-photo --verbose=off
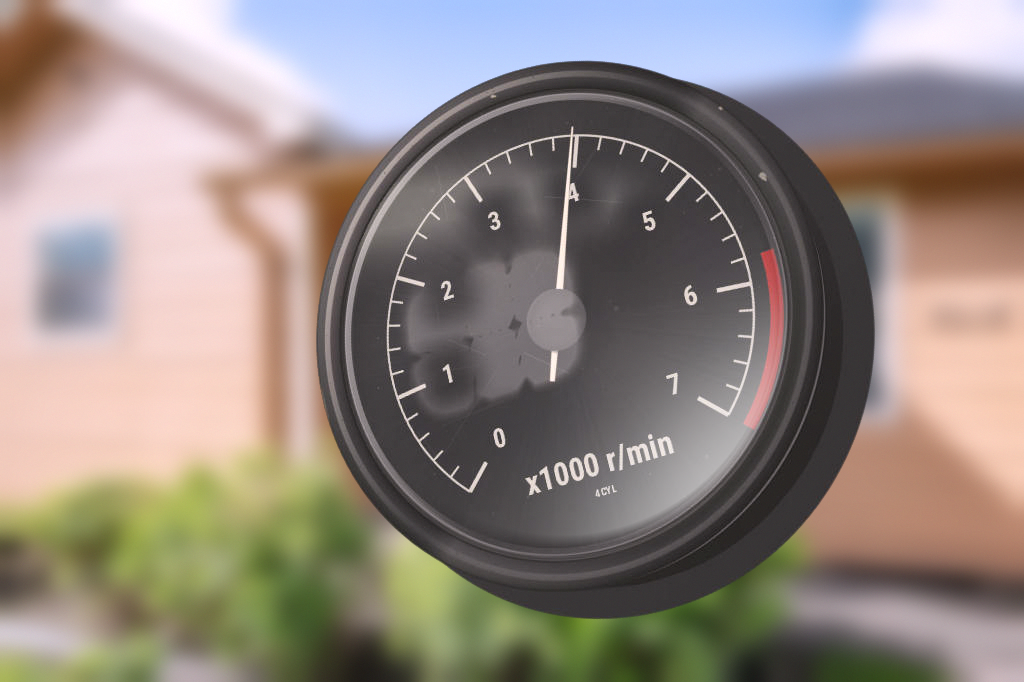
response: 4000; rpm
